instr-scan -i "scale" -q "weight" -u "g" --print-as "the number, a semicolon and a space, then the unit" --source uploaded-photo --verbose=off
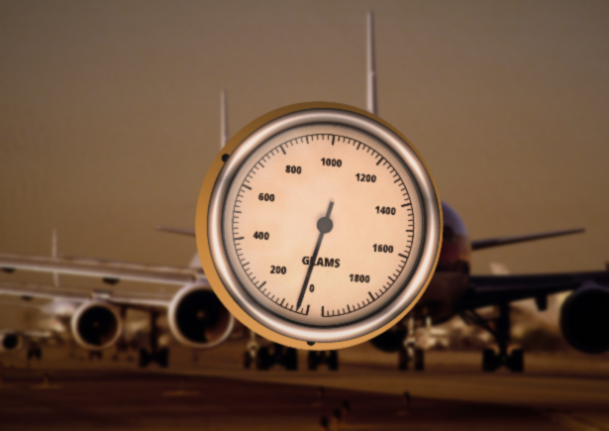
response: 40; g
